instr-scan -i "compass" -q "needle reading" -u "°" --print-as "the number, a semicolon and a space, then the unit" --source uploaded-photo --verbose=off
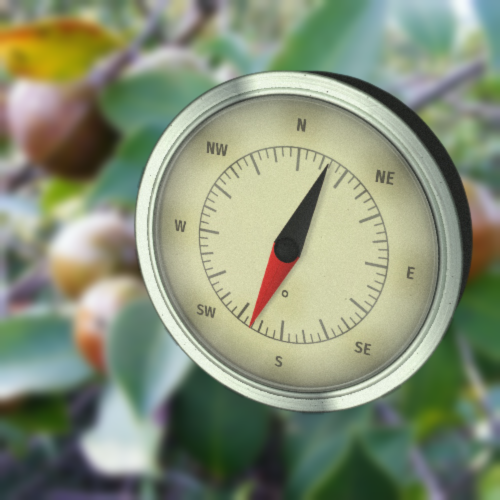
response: 200; °
